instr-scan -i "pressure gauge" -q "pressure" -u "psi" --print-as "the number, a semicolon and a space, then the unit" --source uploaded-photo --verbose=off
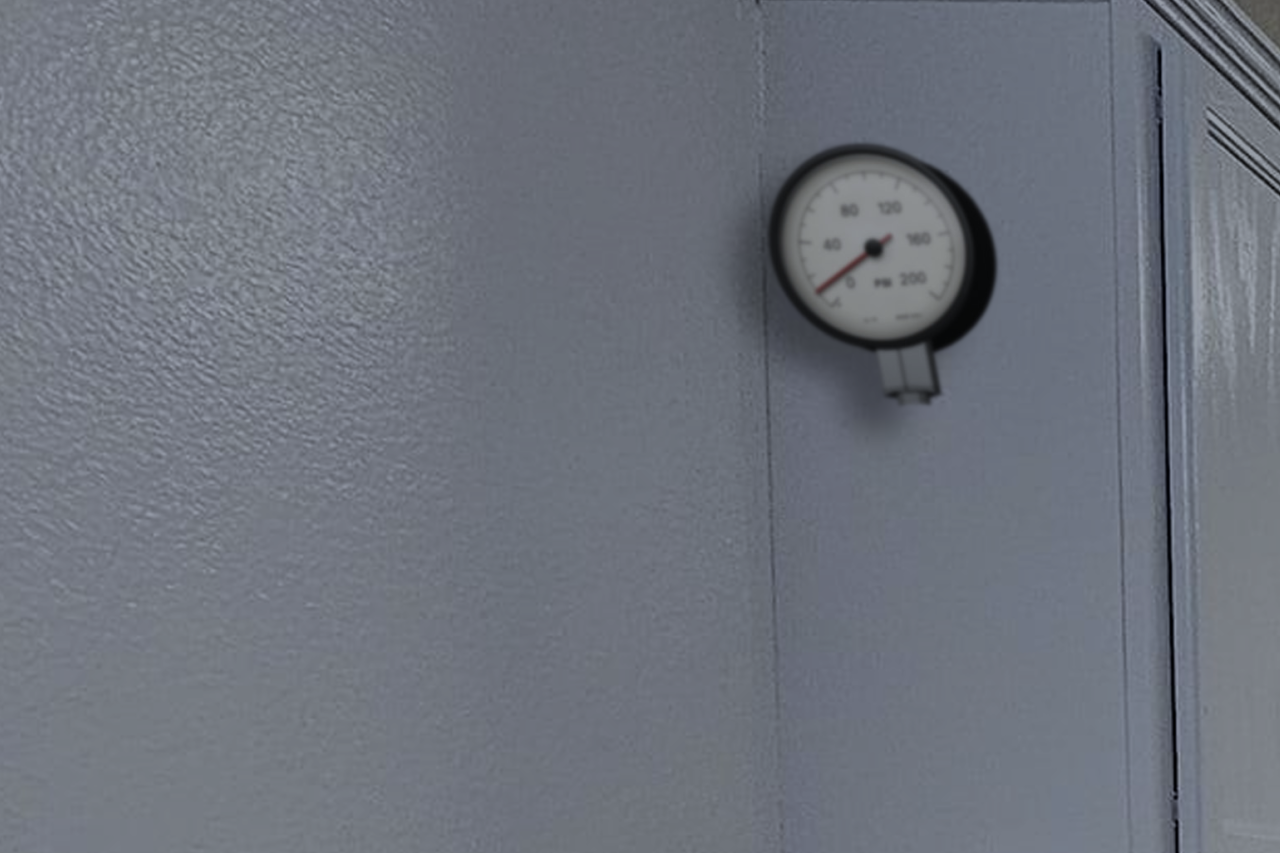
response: 10; psi
